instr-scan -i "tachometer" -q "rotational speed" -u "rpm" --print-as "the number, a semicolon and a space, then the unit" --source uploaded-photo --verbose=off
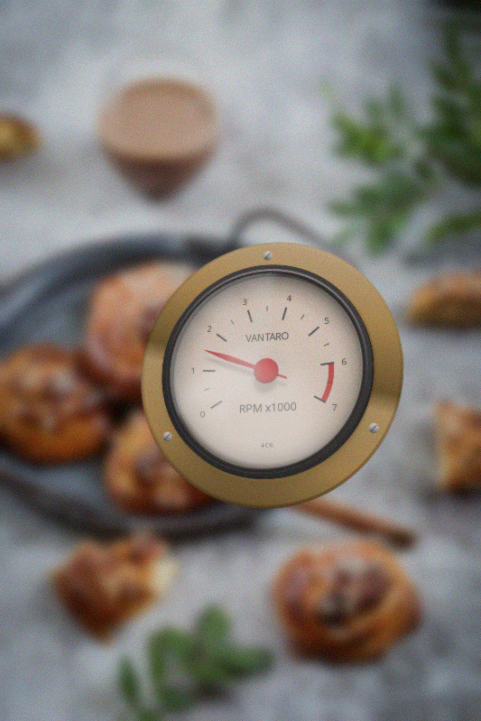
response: 1500; rpm
